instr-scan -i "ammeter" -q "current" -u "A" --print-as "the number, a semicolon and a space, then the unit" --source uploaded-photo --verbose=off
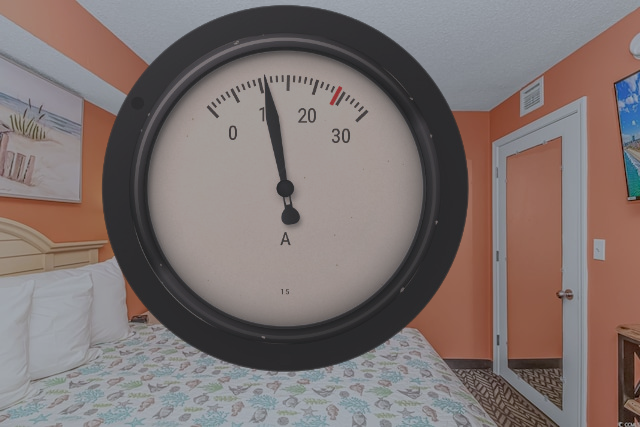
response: 11; A
